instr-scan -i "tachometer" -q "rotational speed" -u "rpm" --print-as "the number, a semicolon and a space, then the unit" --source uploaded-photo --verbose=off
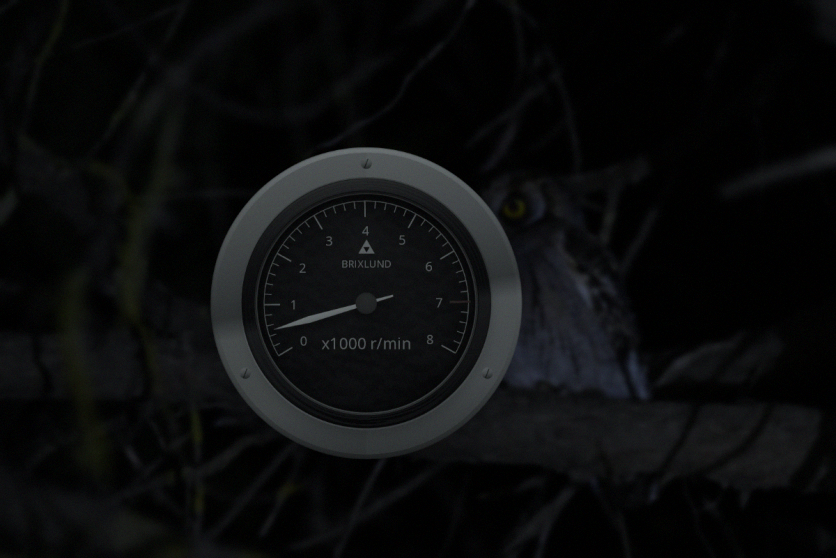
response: 500; rpm
